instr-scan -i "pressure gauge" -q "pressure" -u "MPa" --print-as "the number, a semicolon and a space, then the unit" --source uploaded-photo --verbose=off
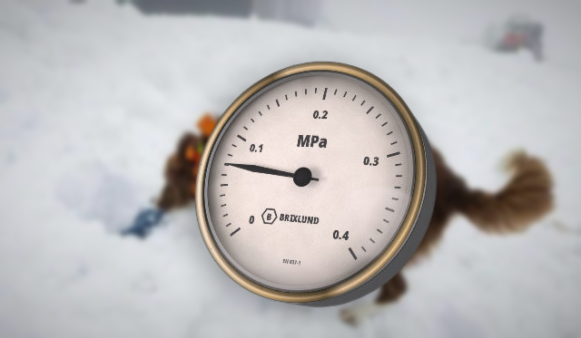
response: 0.07; MPa
